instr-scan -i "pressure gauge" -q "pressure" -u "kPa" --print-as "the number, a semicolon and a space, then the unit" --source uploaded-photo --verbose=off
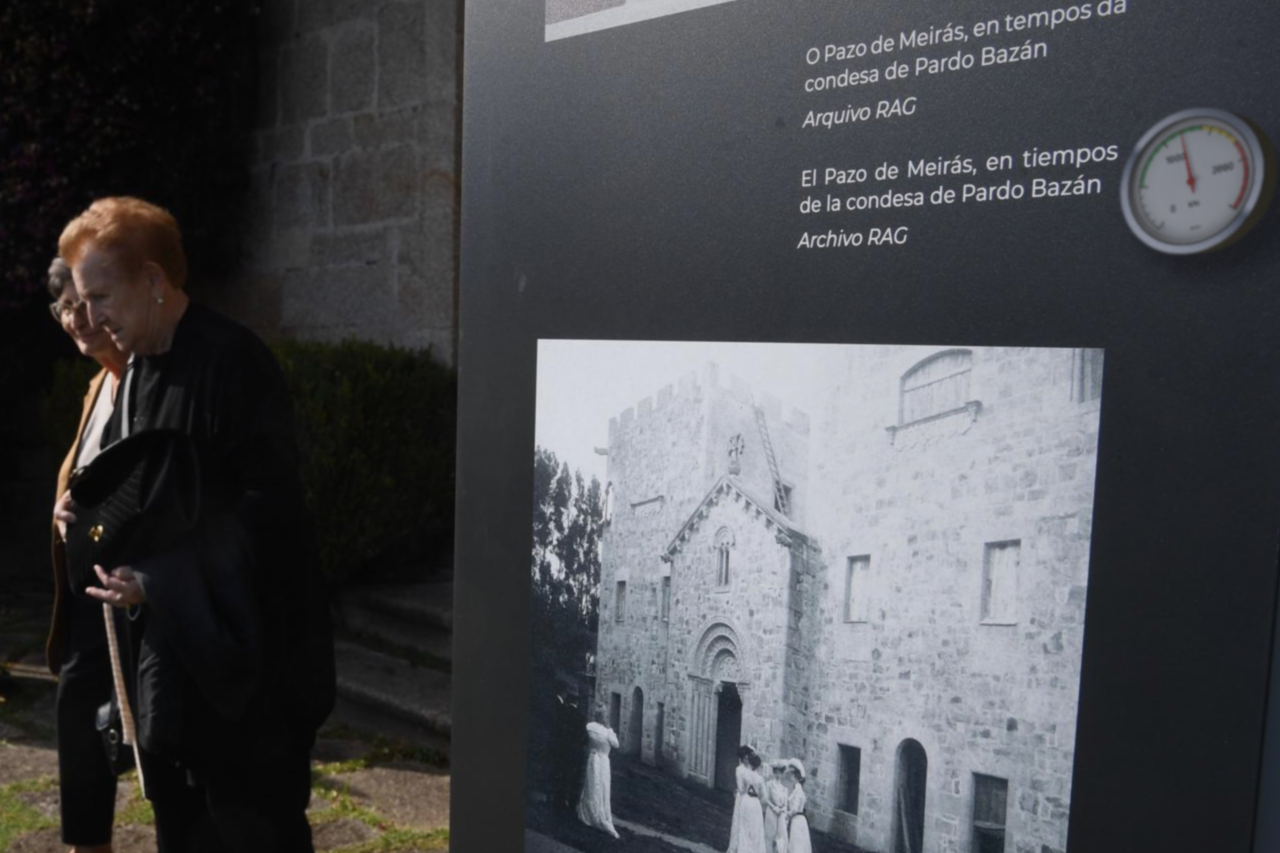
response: 1200; kPa
